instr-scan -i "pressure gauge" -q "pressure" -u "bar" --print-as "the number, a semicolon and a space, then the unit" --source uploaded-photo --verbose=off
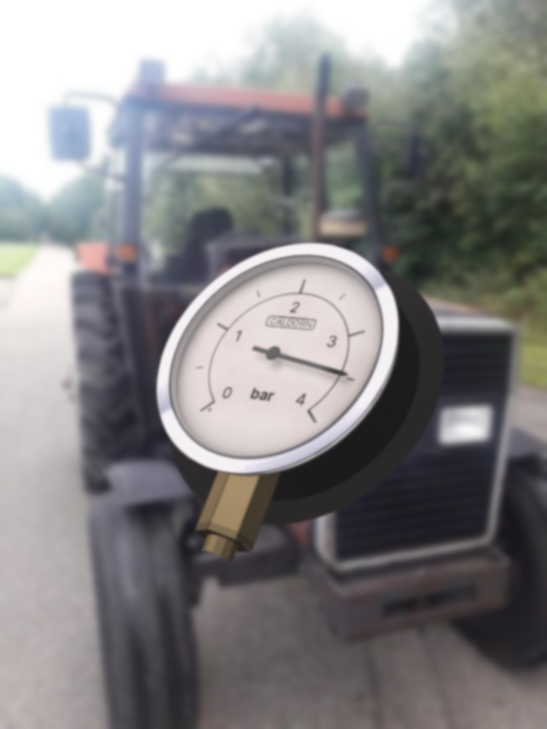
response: 3.5; bar
